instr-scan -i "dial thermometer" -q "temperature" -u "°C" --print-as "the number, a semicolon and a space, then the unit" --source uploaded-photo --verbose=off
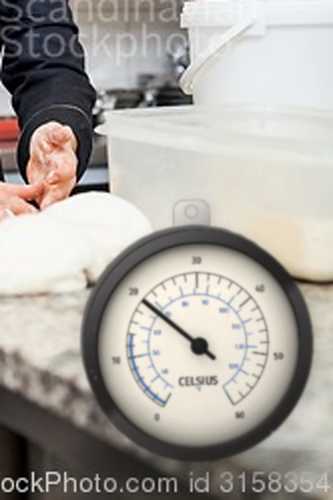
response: 20; °C
